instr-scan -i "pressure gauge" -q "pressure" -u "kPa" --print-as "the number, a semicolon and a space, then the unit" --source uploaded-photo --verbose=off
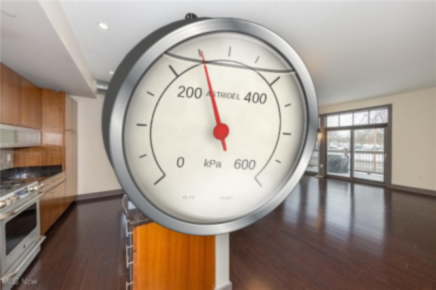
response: 250; kPa
